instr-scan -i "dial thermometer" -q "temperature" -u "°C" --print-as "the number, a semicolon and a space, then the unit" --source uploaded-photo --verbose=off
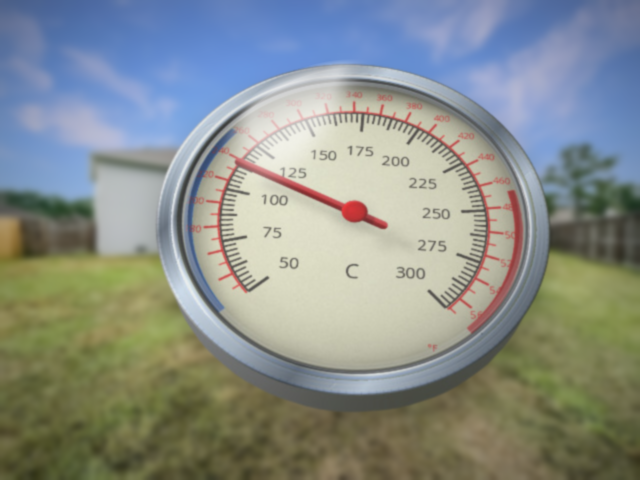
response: 112.5; °C
